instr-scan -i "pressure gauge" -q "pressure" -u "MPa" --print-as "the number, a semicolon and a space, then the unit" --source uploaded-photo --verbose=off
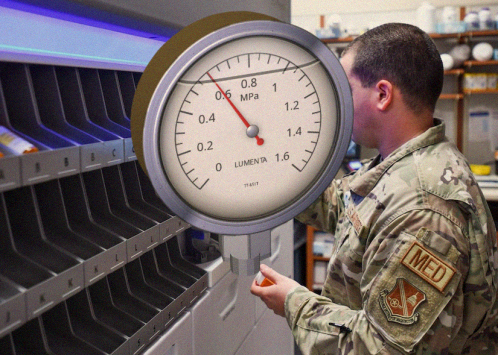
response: 0.6; MPa
